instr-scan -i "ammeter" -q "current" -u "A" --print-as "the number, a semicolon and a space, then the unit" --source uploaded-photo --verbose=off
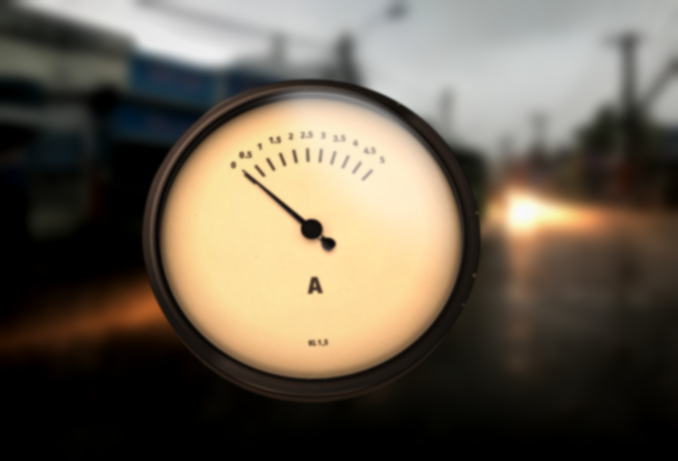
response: 0; A
